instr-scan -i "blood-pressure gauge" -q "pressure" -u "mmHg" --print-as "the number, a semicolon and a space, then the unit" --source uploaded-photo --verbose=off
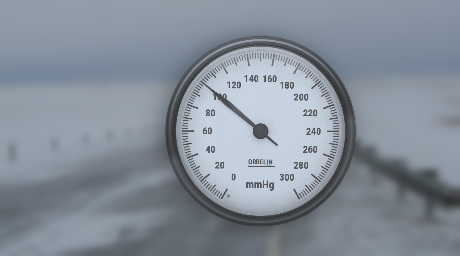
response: 100; mmHg
